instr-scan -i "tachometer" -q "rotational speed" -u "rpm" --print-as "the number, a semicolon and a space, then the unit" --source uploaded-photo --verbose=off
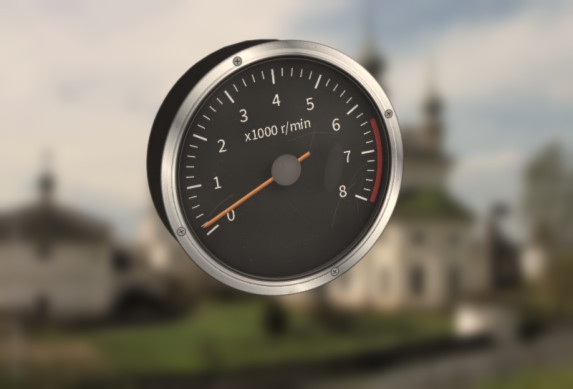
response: 200; rpm
